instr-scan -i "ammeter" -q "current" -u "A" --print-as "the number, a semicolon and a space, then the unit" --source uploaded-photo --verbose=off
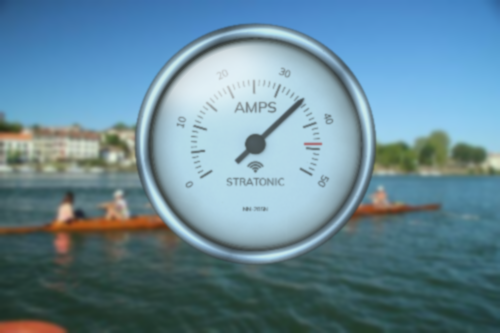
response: 35; A
